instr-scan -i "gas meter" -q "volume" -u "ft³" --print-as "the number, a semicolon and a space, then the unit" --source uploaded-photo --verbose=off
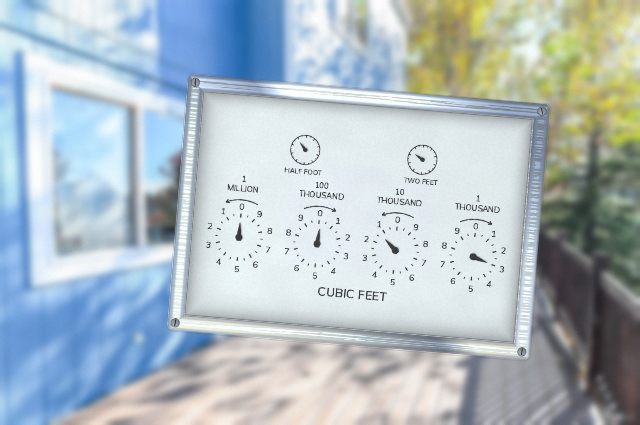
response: 1300; ft³
